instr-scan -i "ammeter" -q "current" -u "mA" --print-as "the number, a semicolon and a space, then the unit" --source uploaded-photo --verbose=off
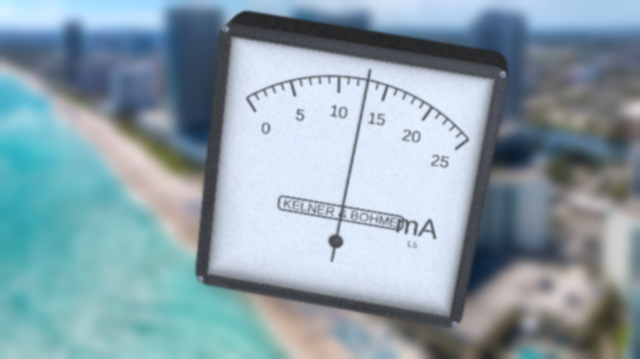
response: 13; mA
